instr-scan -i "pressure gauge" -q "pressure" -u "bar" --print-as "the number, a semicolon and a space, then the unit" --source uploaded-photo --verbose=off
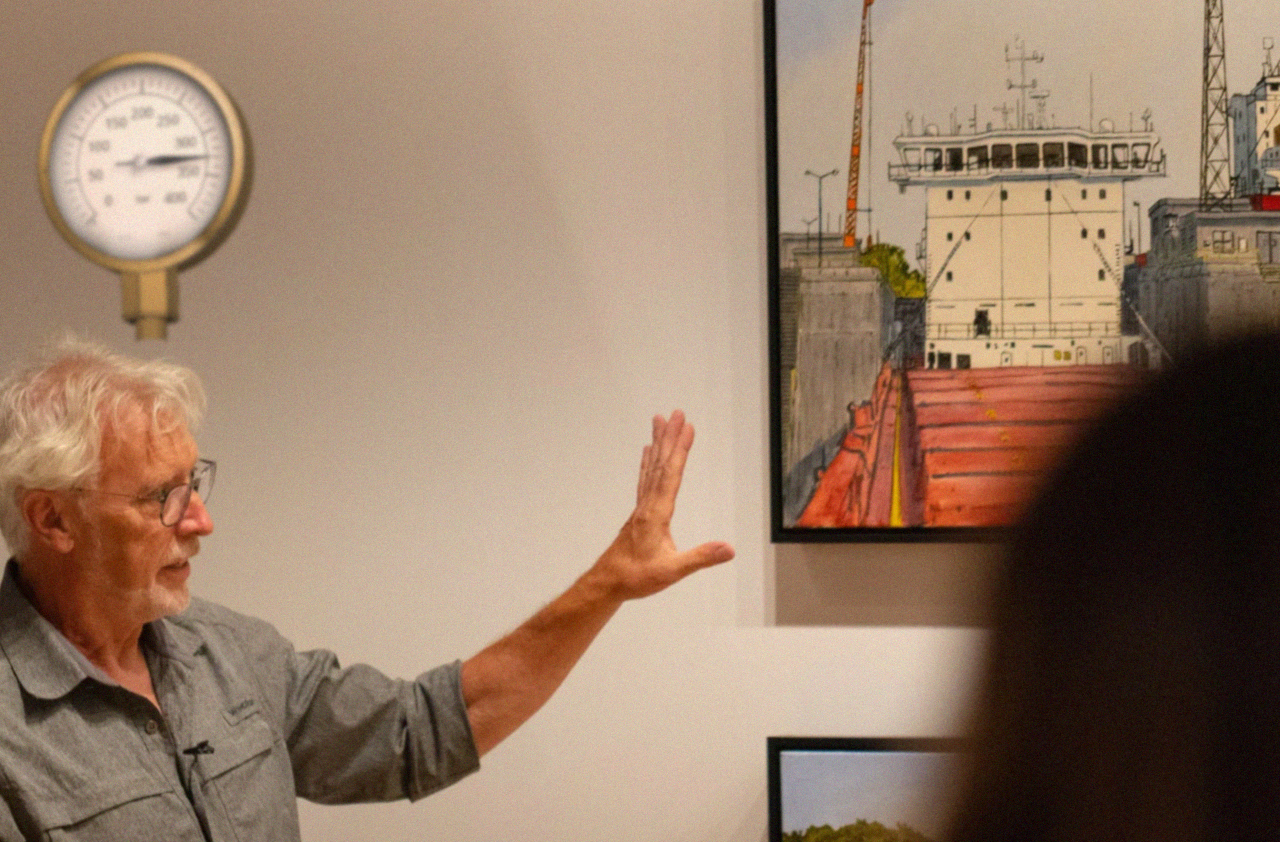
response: 330; bar
